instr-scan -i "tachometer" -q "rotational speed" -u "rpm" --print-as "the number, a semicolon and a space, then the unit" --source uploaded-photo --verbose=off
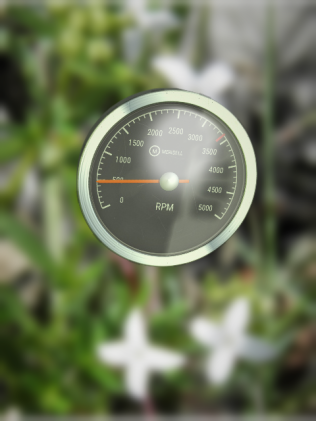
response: 500; rpm
